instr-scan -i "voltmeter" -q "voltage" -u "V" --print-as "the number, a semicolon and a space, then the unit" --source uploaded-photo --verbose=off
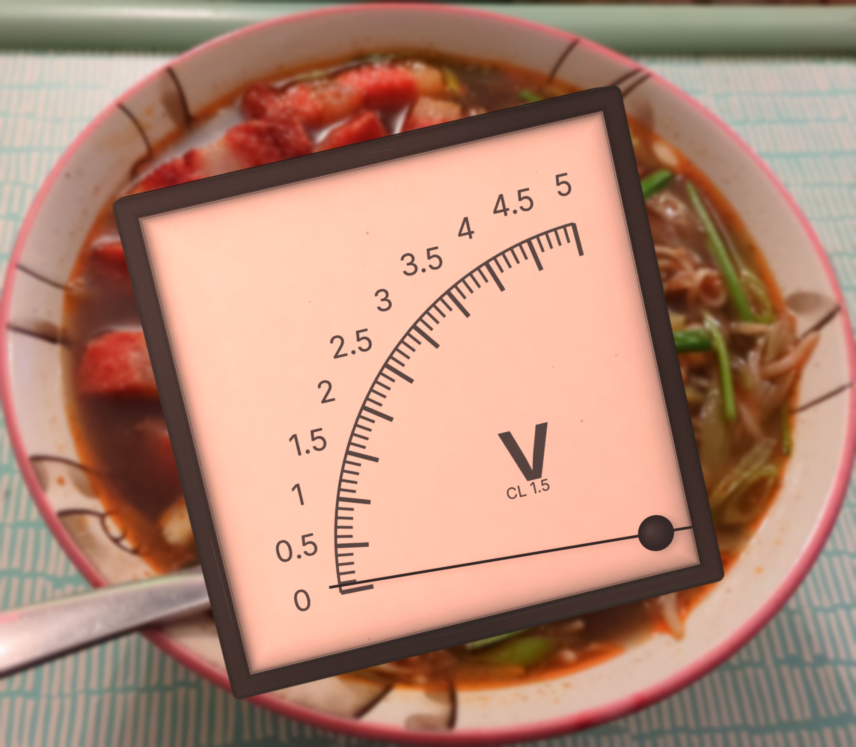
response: 0.1; V
